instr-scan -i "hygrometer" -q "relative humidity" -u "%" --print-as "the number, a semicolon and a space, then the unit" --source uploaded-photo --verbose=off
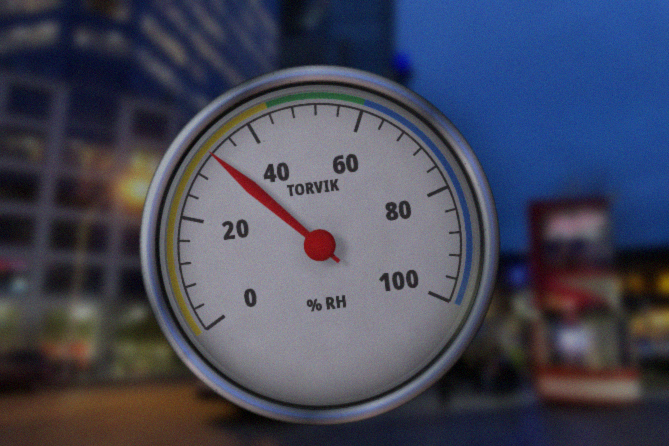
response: 32; %
